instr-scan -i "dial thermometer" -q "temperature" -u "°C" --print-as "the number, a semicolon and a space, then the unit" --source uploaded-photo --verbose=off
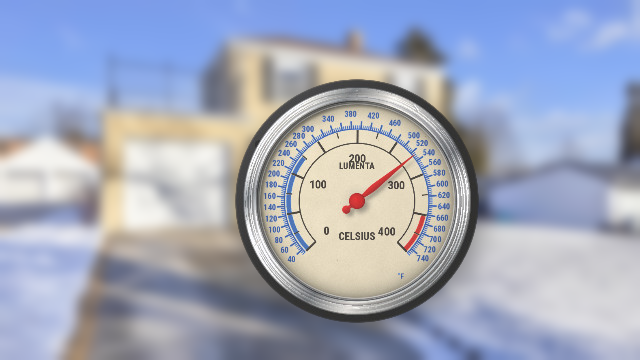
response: 275; °C
